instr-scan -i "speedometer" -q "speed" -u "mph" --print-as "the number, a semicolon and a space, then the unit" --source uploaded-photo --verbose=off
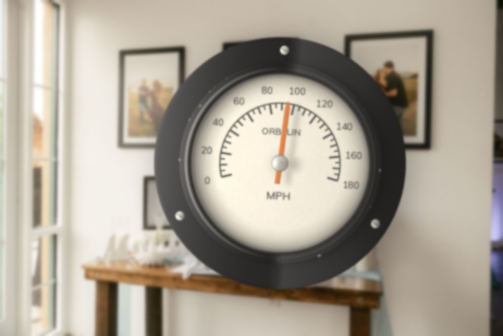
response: 95; mph
